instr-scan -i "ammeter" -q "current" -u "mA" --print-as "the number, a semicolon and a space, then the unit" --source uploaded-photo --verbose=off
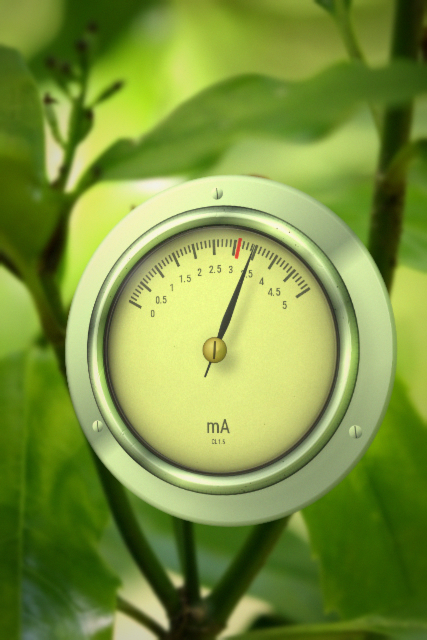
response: 3.5; mA
